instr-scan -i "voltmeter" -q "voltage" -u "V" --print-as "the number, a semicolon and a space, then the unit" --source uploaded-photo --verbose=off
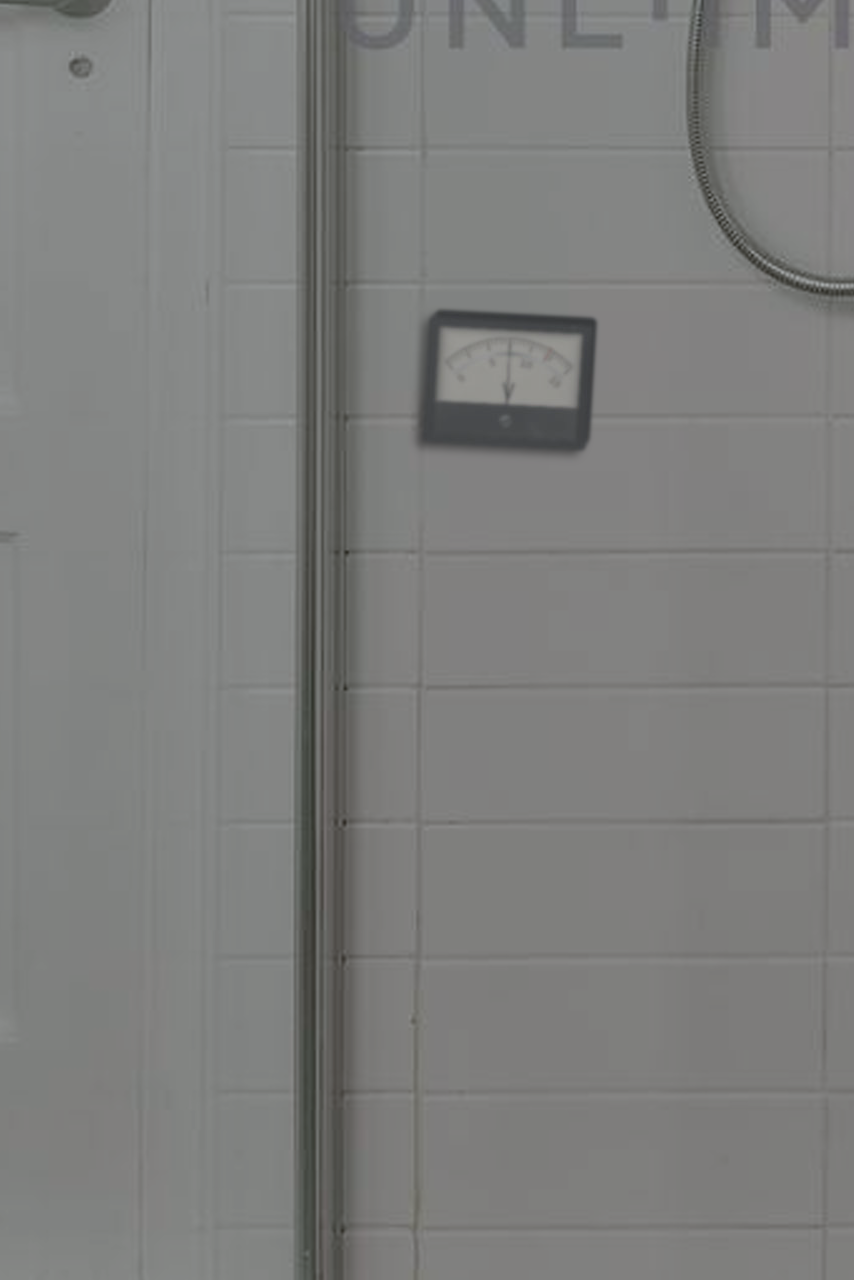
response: 7.5; V
